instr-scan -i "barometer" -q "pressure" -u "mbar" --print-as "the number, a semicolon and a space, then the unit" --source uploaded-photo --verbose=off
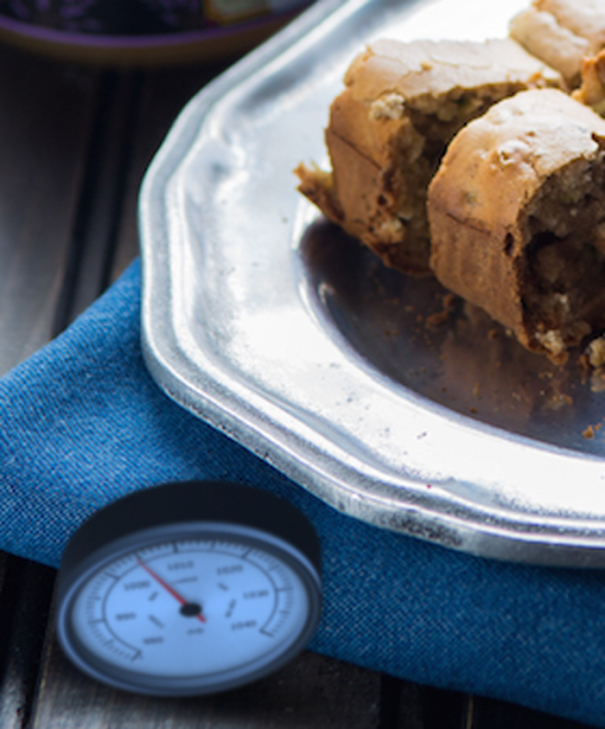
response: 1005; mbar
